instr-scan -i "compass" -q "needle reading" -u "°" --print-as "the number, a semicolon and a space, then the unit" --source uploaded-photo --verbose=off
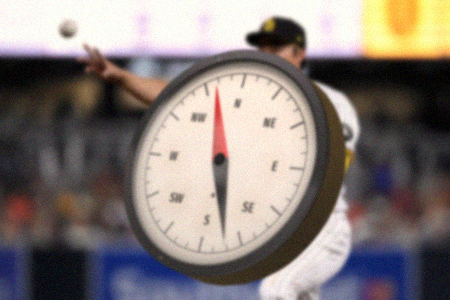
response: 340; °
